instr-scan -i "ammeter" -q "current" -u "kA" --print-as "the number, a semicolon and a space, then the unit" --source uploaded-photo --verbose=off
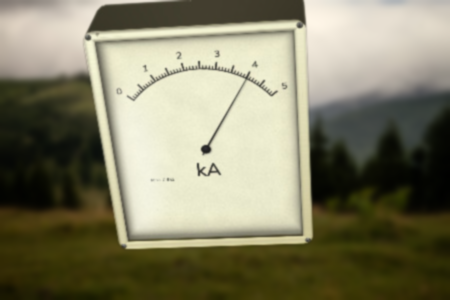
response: 4; kA
